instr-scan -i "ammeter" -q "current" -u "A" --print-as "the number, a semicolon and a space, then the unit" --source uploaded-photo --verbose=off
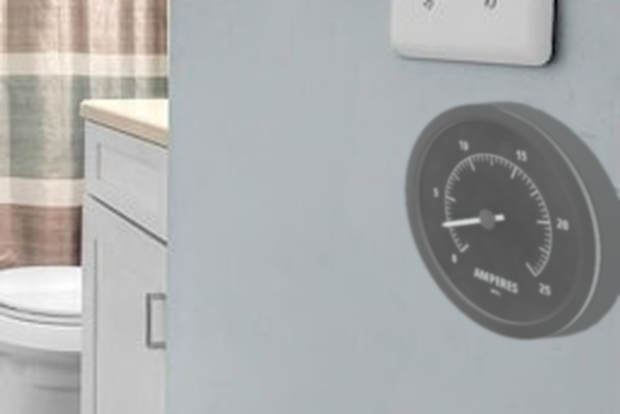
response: 2.5; A
